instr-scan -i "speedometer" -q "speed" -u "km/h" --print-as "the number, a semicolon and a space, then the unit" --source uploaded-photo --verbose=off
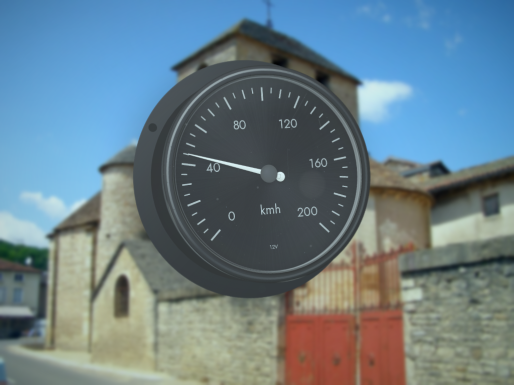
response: 45; km/h
